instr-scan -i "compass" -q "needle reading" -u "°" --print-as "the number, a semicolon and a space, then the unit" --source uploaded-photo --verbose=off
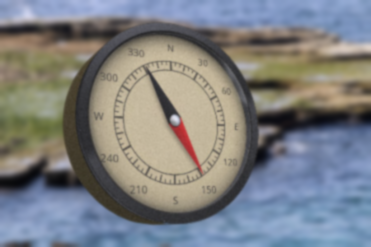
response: 150; °
